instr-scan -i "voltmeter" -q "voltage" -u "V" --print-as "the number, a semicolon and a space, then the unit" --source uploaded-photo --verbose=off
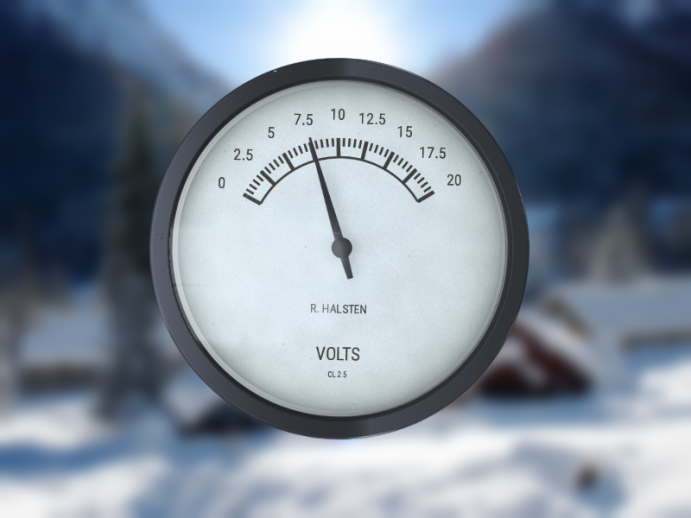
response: 7.5; V
